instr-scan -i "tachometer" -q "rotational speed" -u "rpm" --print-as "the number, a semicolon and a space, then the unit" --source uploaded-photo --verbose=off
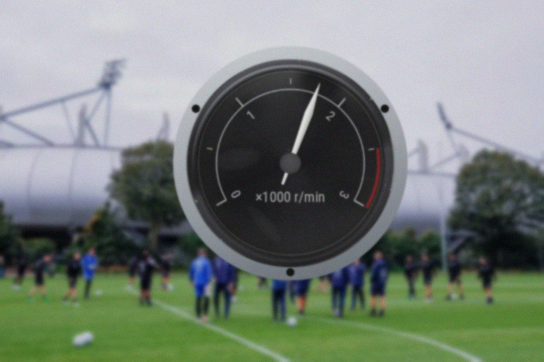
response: 1750; rpm
